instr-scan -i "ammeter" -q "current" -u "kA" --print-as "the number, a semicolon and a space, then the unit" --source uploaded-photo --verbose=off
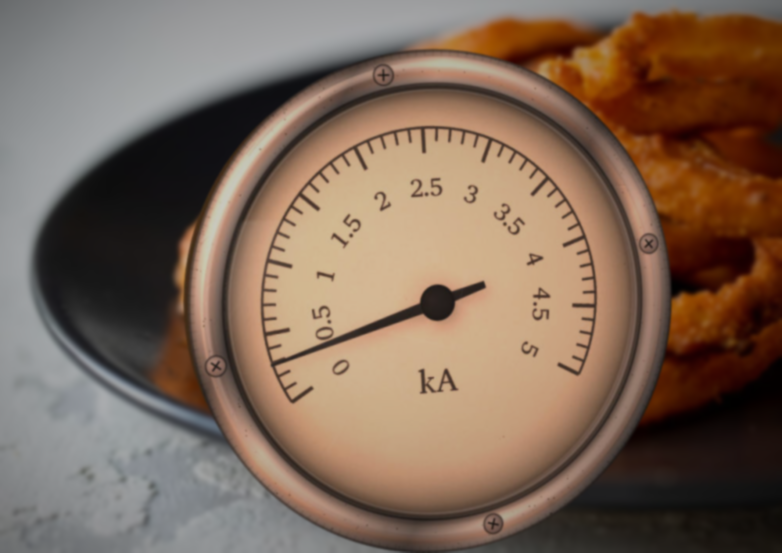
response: 0.3; kA
